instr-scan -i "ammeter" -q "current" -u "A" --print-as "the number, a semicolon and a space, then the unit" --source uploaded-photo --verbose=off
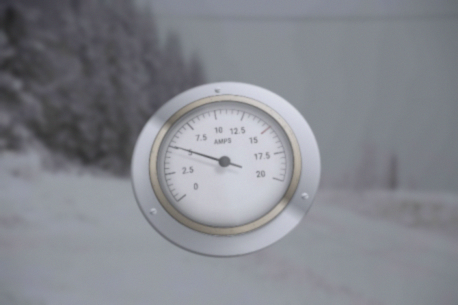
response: 5; A
